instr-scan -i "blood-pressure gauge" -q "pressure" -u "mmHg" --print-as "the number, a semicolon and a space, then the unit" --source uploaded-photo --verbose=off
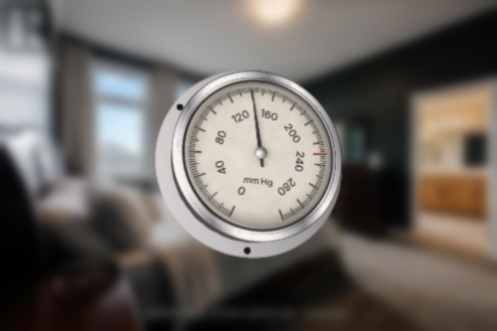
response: 140; mmHg
